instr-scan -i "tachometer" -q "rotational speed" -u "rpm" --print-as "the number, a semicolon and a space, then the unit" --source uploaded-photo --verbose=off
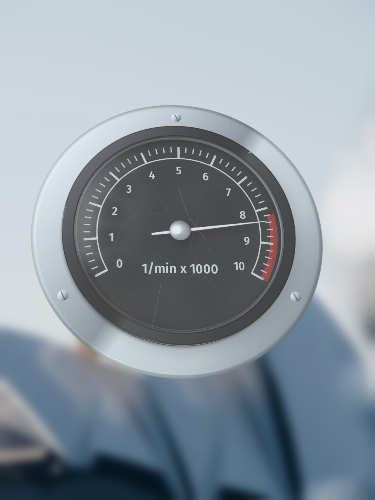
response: 8400; rpm
